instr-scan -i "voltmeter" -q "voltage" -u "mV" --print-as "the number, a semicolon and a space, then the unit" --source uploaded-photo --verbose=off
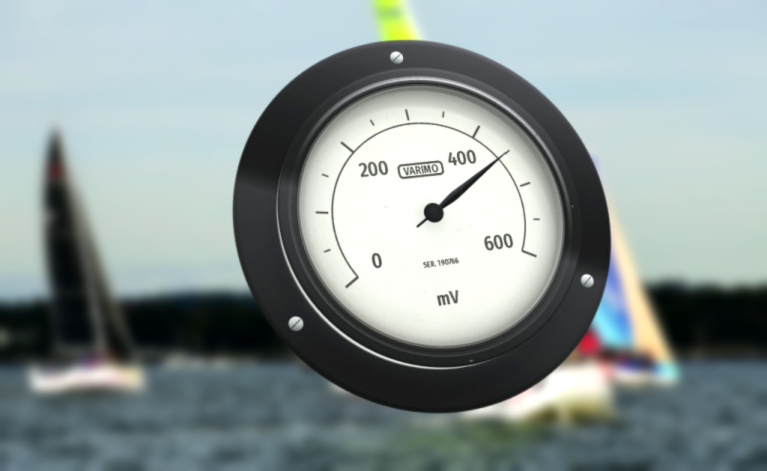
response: 450; mV
